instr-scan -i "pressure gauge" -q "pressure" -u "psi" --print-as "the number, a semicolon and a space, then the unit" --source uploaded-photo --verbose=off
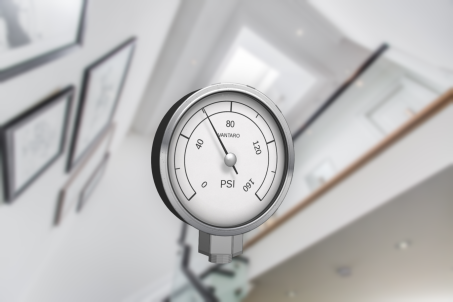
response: 60; psi
